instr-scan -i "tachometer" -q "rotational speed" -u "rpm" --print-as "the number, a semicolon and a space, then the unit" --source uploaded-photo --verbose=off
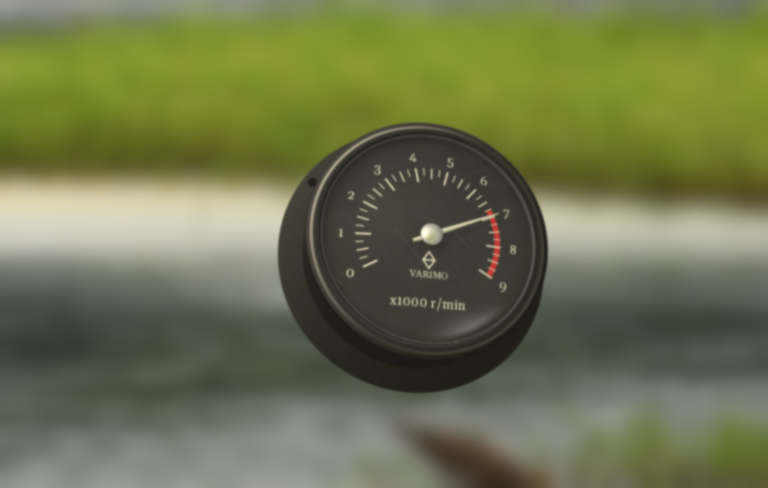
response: 7000; rpm
